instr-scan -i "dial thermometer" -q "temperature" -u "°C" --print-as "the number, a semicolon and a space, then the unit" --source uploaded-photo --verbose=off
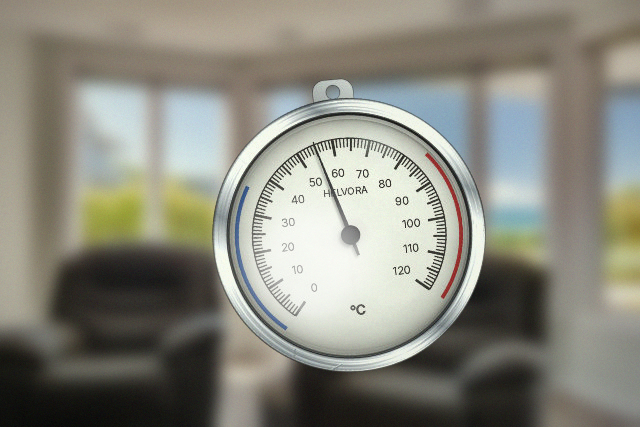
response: 55; °C
